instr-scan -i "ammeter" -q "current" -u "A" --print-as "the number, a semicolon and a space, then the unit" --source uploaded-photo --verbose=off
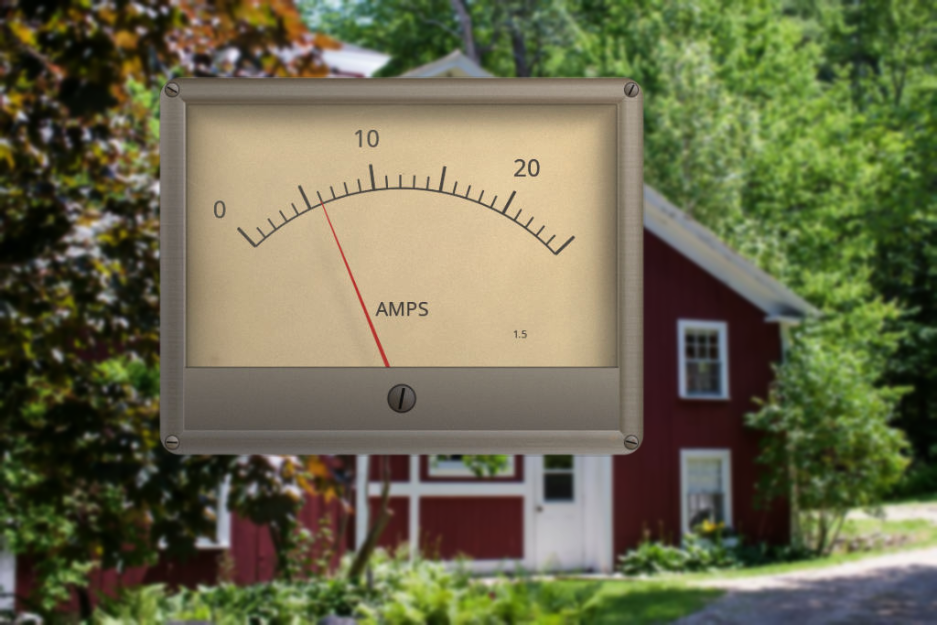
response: 6; A
